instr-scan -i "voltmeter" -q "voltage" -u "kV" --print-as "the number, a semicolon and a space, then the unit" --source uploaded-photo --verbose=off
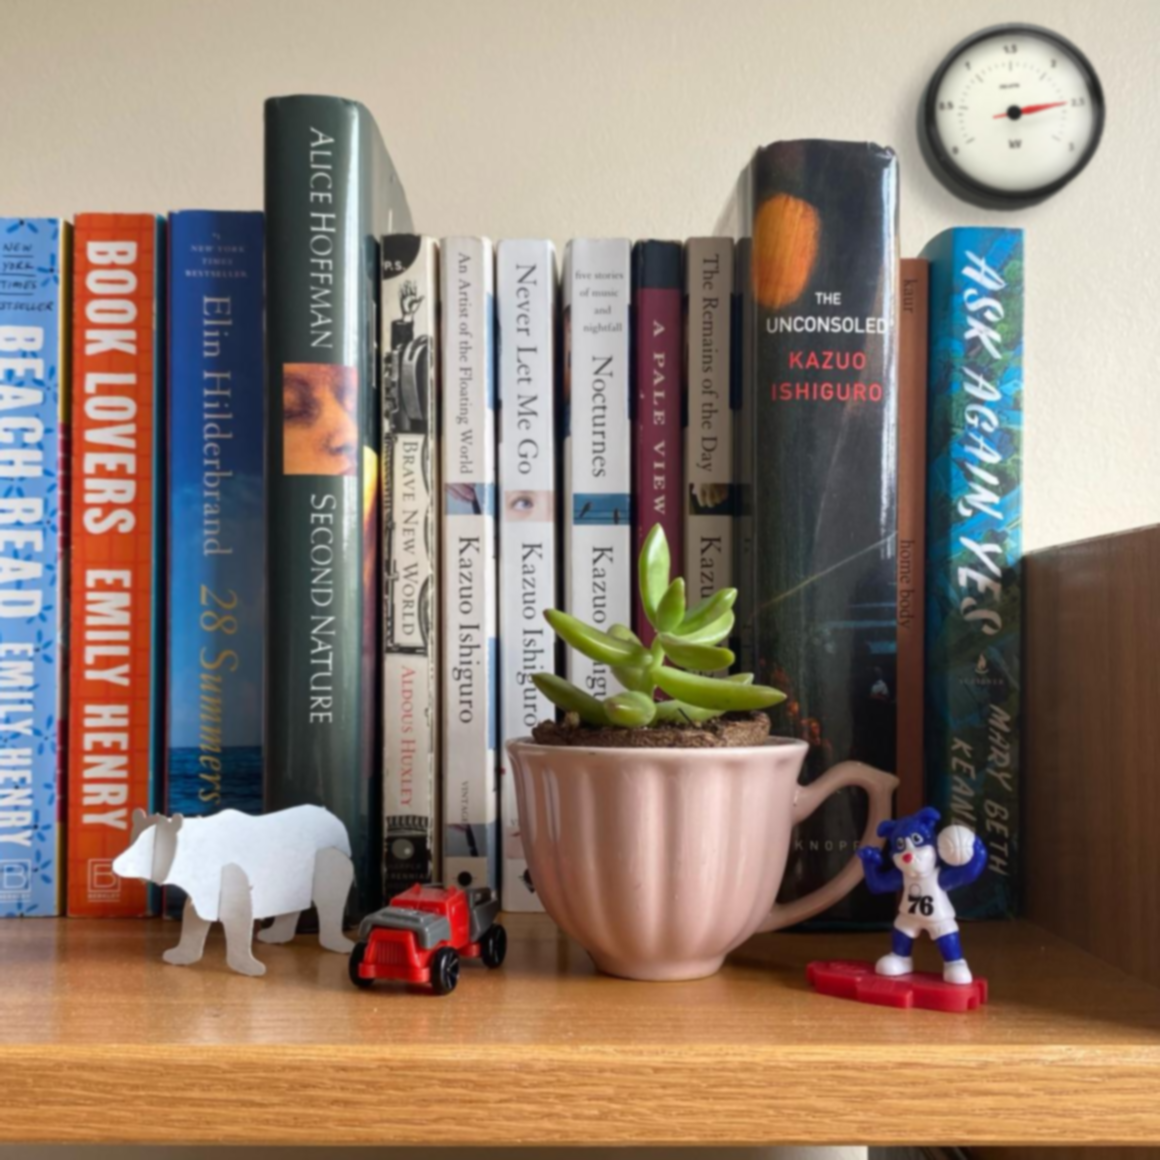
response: 2.5; kV
